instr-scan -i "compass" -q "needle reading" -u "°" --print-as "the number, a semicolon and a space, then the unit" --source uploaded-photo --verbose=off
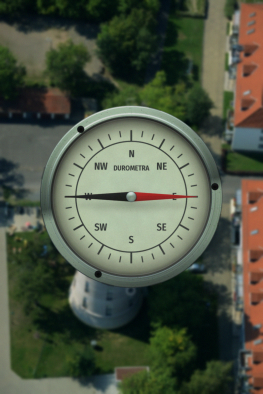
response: 90; °
